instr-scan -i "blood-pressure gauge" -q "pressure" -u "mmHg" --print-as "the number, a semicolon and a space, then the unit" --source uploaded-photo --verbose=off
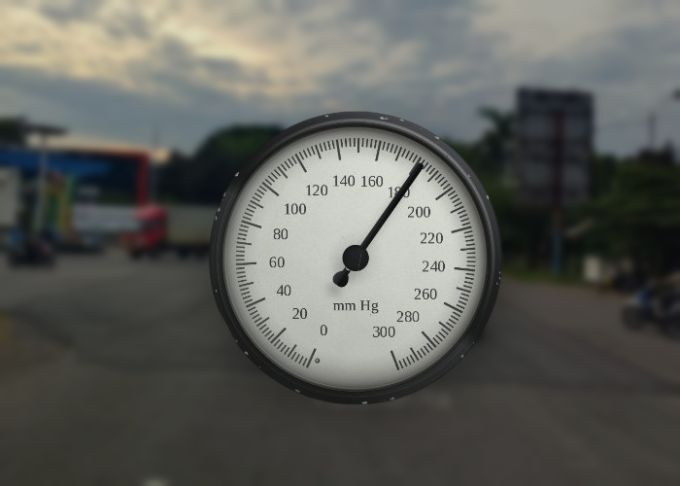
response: 182; mmHg
